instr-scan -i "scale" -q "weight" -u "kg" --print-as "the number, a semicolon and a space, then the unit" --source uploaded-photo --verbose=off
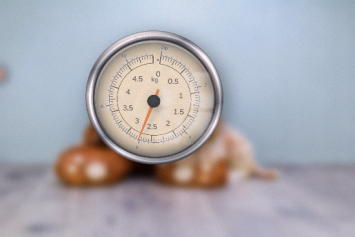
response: 2.75; kg
